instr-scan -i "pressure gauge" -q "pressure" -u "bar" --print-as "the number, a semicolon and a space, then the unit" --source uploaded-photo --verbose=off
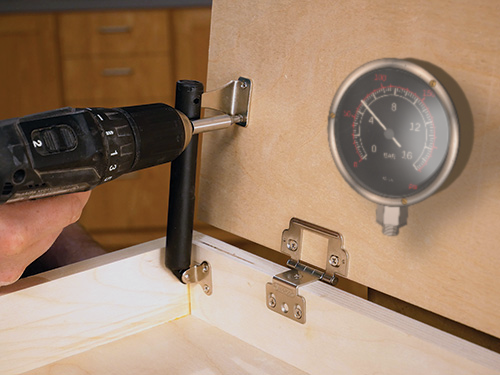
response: 5; bar
